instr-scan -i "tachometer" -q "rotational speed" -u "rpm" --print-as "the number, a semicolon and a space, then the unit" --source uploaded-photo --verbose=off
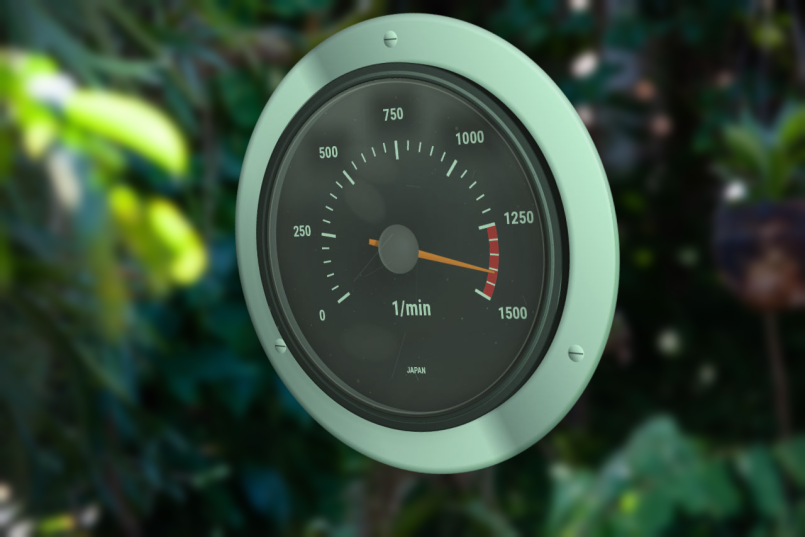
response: 1400; rpm
